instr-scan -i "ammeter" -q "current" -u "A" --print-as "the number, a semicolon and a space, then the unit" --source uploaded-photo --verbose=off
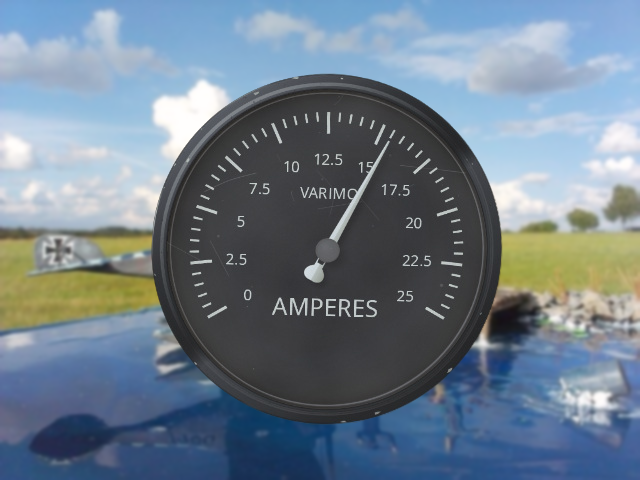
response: 15.5; A
